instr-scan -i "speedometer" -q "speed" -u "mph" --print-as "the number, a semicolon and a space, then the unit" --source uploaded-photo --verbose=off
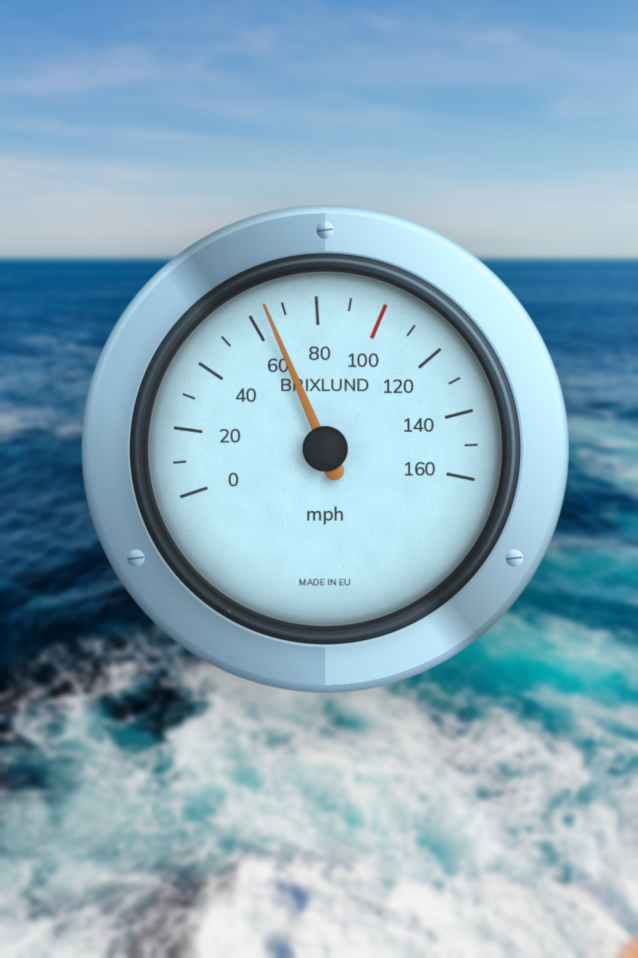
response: 65; mph
